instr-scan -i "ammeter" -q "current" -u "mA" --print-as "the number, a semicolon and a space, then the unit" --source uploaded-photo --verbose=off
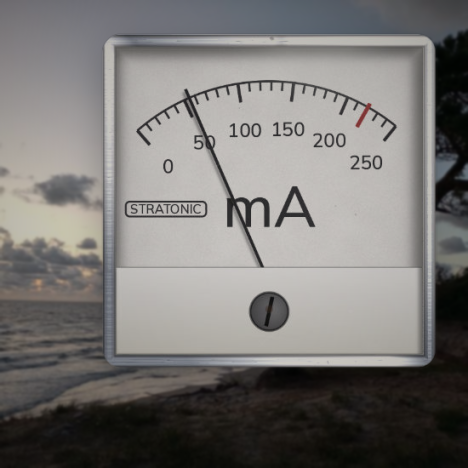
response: 55; mA
